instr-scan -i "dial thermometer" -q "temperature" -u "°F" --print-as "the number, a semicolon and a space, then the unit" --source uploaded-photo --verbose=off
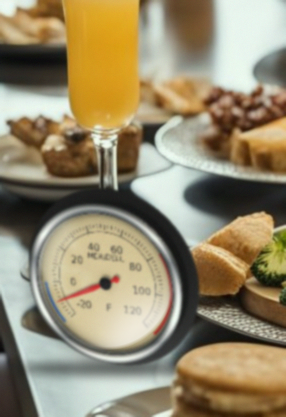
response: -10; °F
